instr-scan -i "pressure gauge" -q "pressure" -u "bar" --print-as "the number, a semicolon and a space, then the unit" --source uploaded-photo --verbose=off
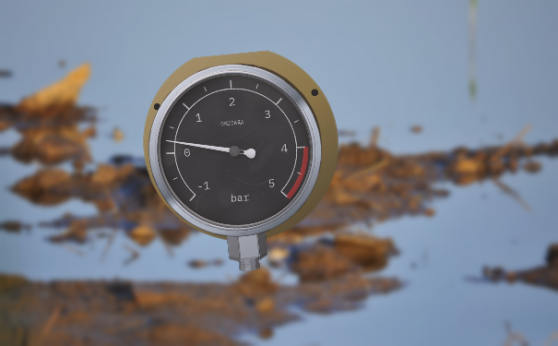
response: 0.25; bar
